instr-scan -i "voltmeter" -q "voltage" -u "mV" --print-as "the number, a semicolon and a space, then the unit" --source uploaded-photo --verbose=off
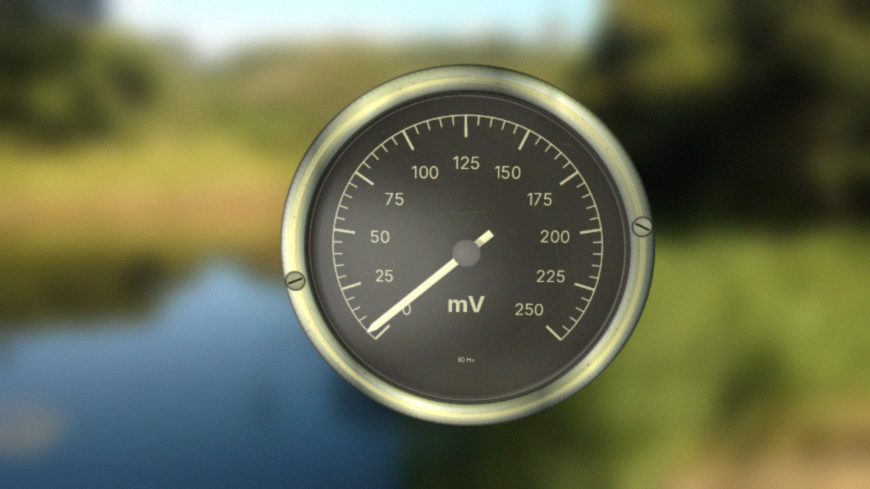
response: 5; mV
